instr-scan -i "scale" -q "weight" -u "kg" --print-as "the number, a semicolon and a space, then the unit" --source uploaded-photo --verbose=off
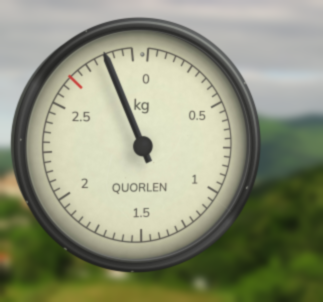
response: 2.85; kg
